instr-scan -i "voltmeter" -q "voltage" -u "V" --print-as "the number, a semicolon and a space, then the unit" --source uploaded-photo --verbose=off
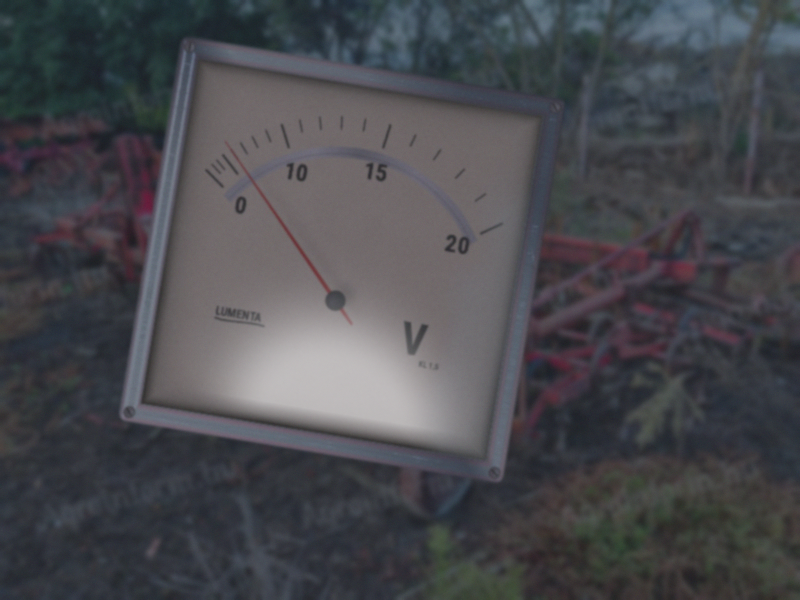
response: 6; V
